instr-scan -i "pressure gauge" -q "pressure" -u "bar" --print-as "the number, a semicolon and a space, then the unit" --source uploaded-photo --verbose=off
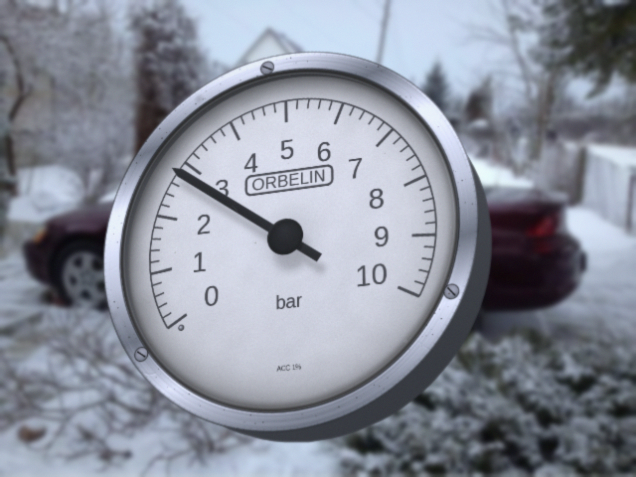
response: 2.8; bar
